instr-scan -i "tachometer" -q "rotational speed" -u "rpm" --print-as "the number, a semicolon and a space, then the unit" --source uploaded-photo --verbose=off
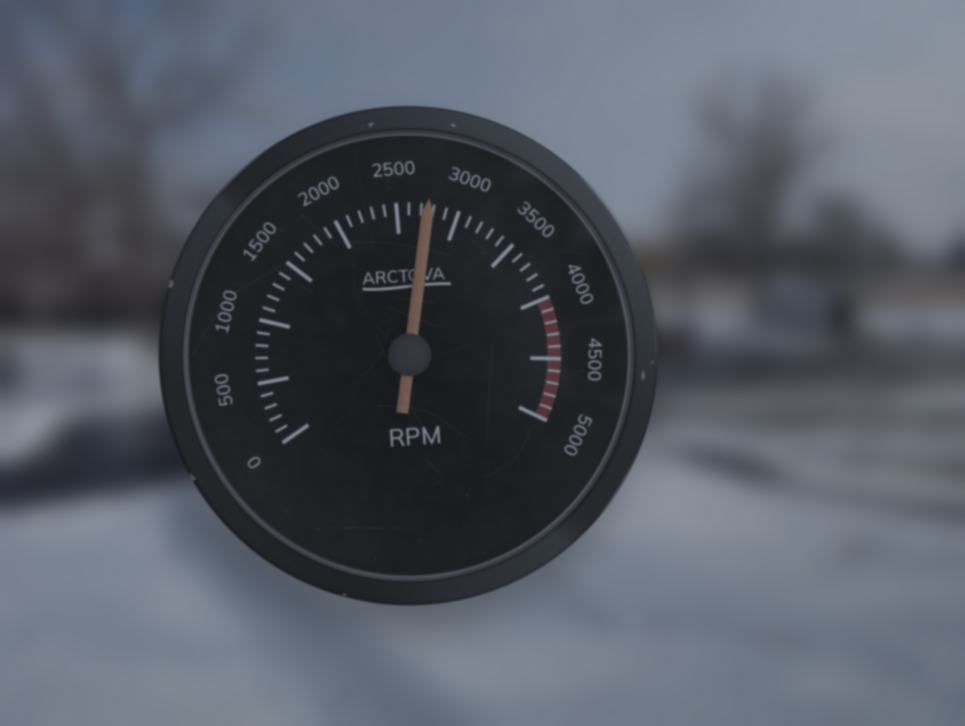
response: 2750; rpm
